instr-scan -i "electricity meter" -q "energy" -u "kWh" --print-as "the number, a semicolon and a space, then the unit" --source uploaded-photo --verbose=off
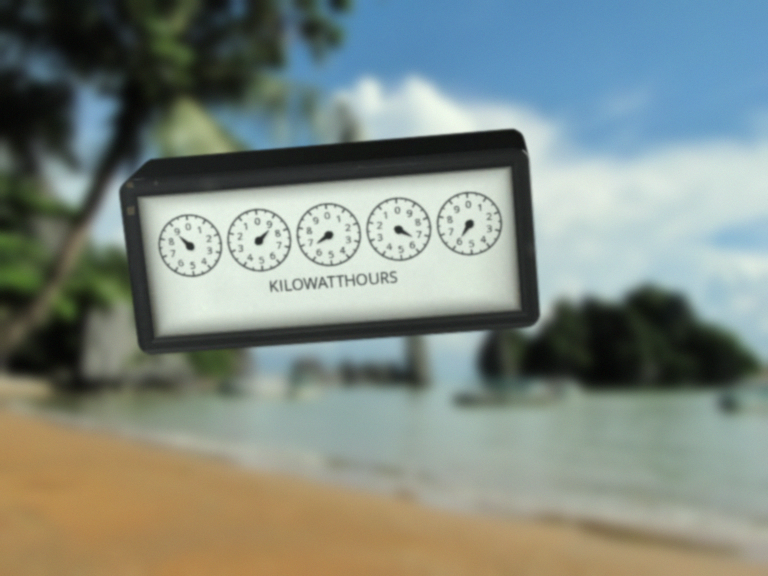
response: 88666; kWh
